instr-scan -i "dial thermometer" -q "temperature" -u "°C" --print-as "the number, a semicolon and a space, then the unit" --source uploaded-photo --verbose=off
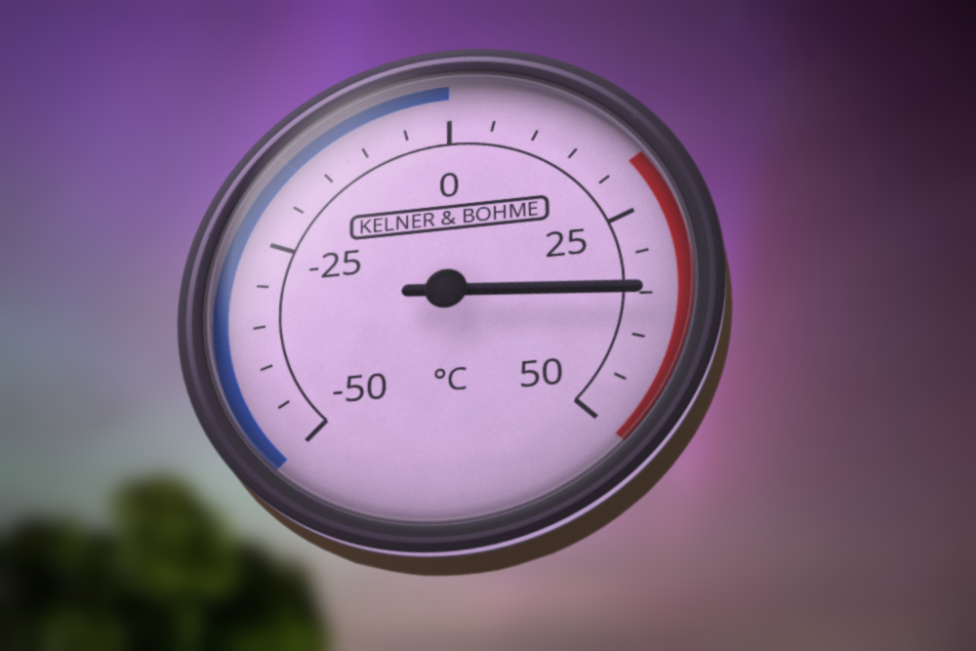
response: 35; °C
